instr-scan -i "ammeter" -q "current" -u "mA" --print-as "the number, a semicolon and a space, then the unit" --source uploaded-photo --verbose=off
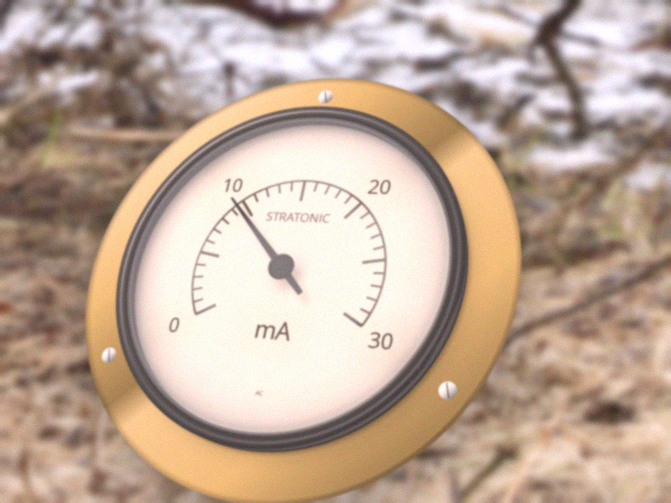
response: 9.5; mA
